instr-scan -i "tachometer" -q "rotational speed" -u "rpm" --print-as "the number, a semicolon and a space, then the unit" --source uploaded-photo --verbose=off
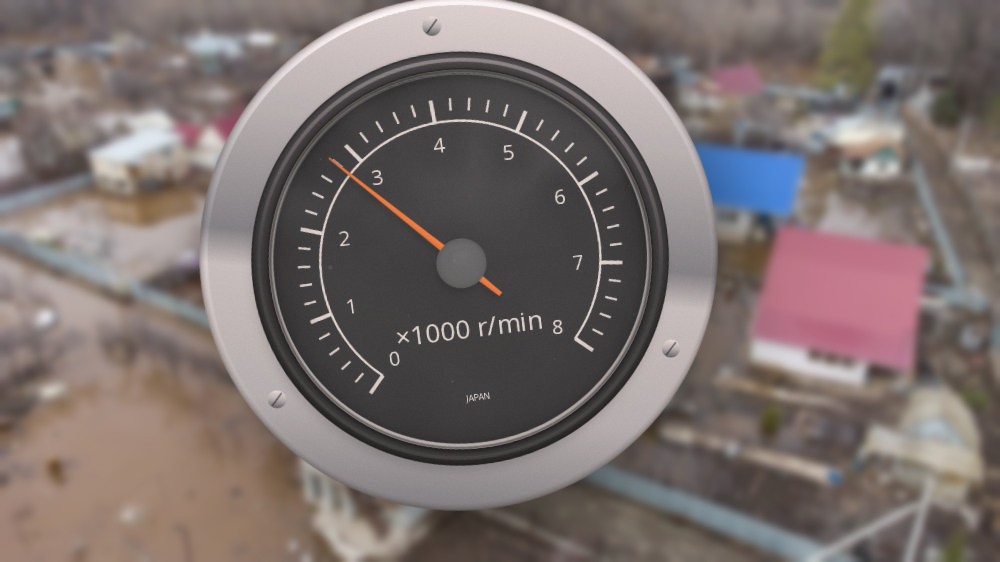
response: 2800; rpm
